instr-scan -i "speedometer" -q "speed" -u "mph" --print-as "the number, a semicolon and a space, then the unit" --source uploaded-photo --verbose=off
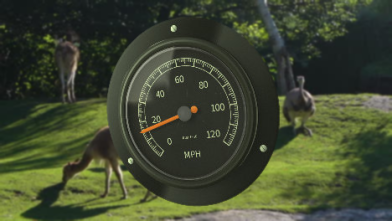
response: 15; mph
